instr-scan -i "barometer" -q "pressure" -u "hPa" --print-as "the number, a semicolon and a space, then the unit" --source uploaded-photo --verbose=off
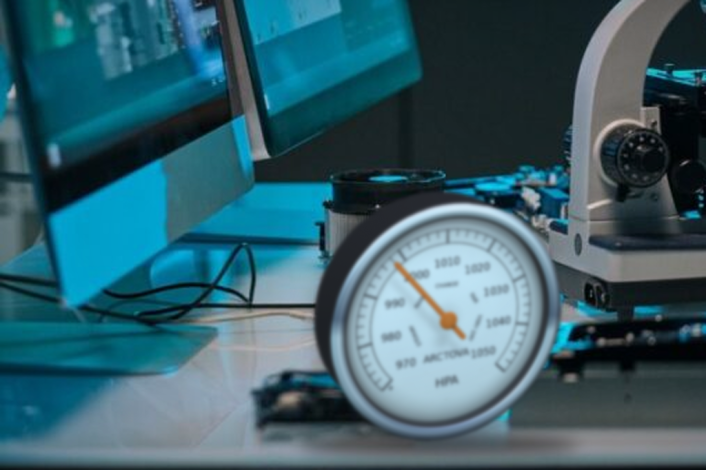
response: 998; hPa
